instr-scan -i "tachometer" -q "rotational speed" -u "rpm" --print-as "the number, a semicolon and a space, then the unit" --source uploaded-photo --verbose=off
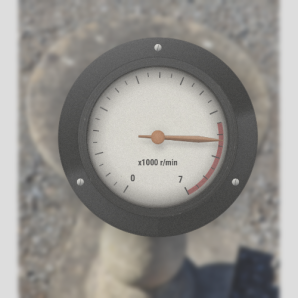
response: 5625; rpm
